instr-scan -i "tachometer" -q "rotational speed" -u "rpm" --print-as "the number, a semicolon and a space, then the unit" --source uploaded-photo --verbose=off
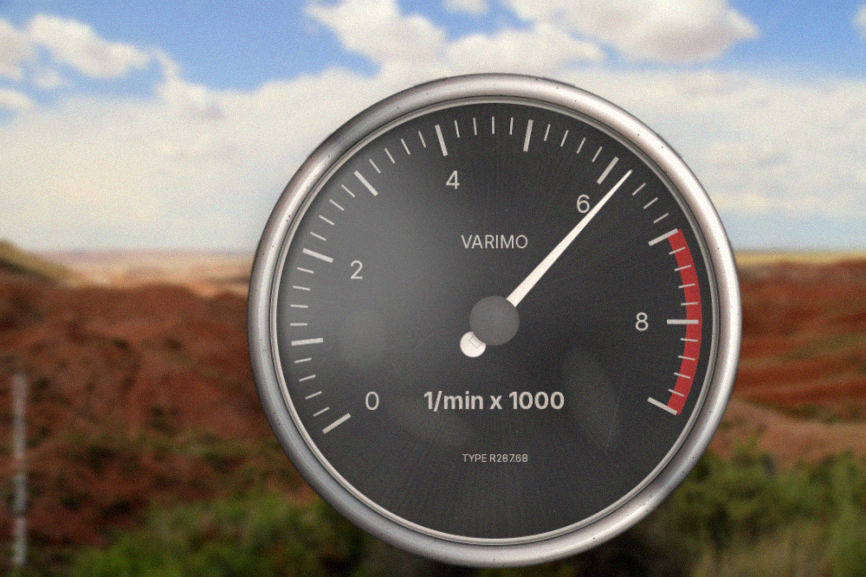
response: 6200; rpm
